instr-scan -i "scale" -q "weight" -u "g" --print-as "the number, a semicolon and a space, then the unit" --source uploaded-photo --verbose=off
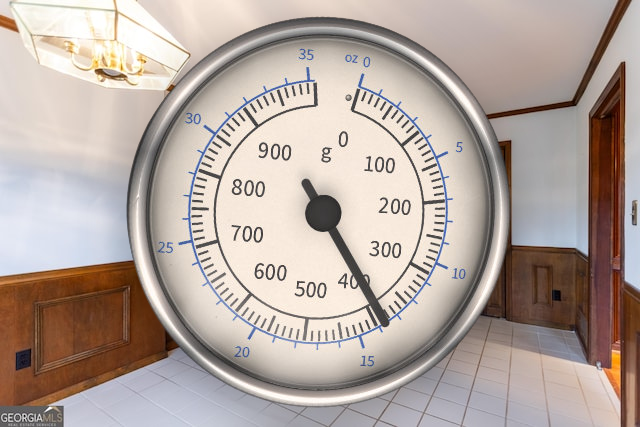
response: 390; g
